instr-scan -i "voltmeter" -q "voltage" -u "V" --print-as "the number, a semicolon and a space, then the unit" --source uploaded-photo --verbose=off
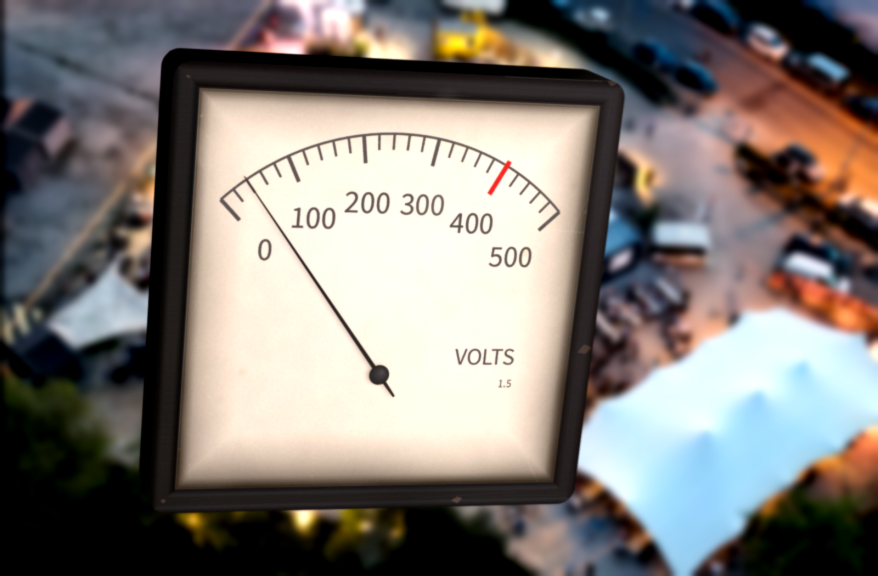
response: 40; V
